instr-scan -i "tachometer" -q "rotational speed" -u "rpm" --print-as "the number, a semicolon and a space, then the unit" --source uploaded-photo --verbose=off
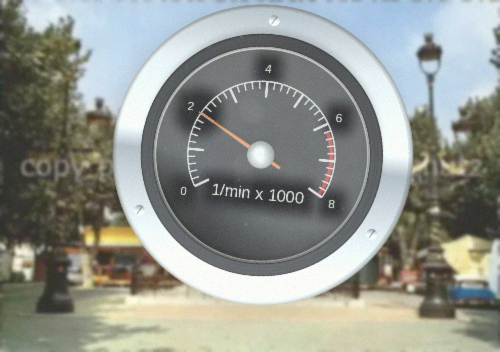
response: 2000; rpm
